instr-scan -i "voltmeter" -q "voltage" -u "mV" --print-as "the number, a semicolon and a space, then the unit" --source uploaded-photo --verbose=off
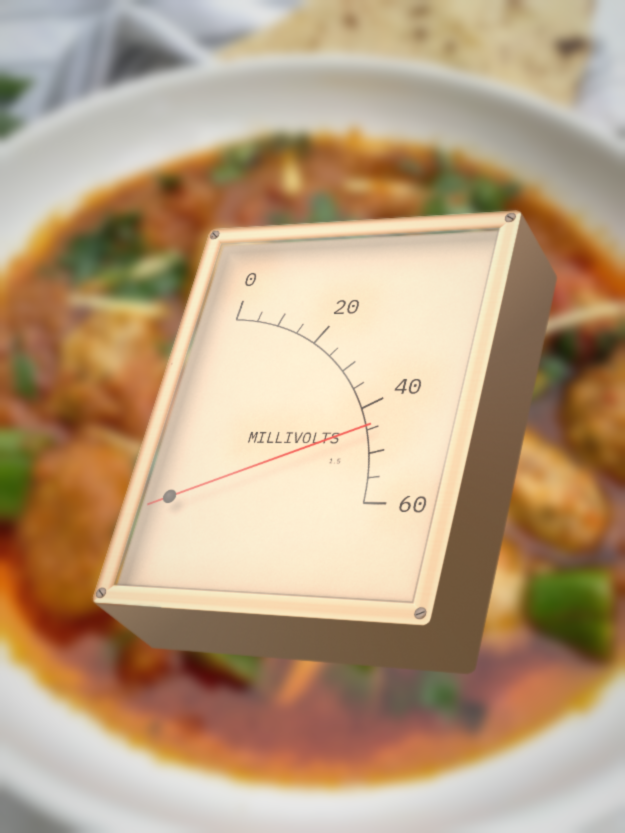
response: 45; mV
